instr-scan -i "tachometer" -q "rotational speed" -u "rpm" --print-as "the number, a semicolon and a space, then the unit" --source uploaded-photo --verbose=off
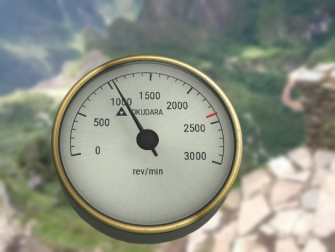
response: 1050; rpm
